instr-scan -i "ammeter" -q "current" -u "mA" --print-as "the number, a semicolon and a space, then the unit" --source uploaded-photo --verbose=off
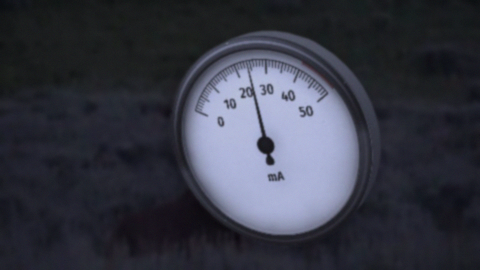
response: 25; mA
